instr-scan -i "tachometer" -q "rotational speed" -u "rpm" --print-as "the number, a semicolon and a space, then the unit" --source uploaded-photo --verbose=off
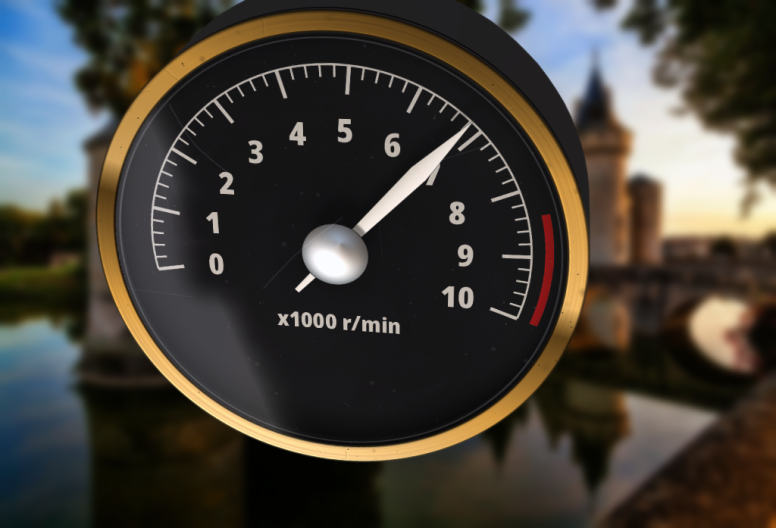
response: 6800; rpm
